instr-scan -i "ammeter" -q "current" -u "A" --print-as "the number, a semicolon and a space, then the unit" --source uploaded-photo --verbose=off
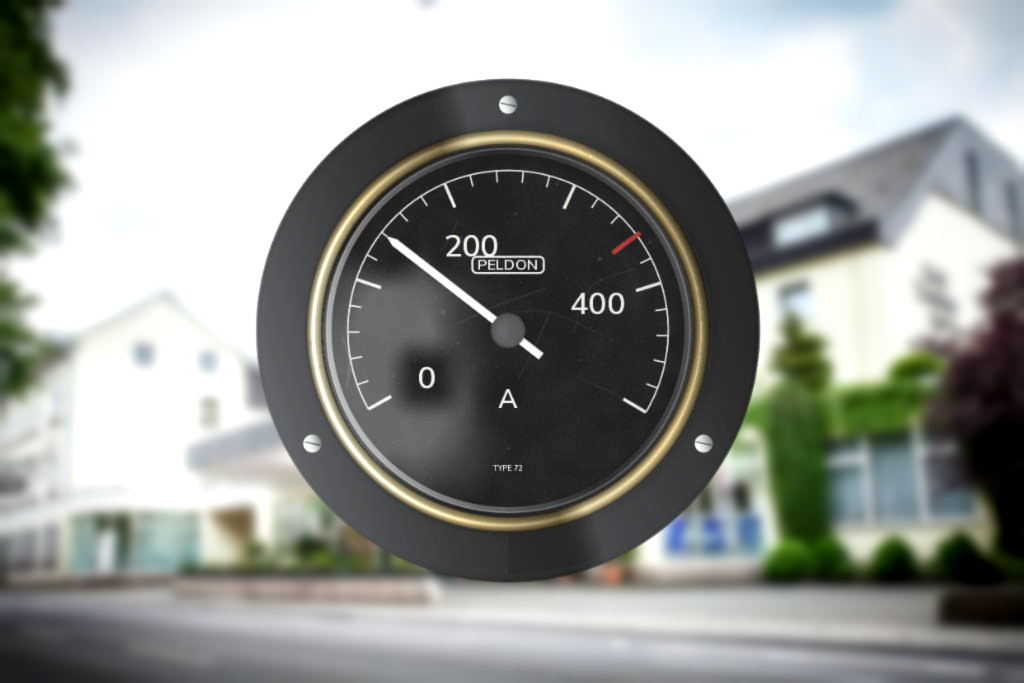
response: 140; A
